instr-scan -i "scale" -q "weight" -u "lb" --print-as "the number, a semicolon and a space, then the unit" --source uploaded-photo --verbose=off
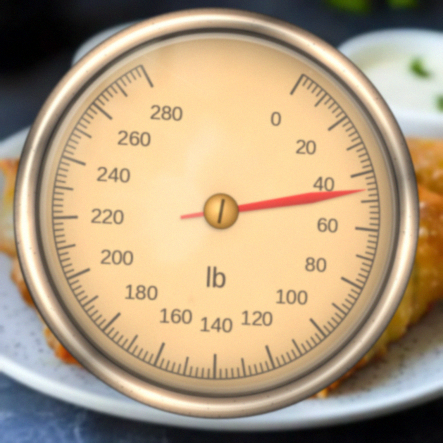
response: 46; lb
